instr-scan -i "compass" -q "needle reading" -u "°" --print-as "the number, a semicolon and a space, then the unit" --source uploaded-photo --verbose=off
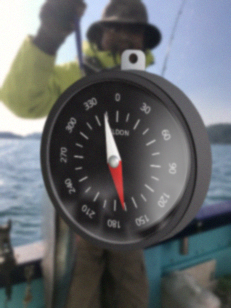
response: 165; °
